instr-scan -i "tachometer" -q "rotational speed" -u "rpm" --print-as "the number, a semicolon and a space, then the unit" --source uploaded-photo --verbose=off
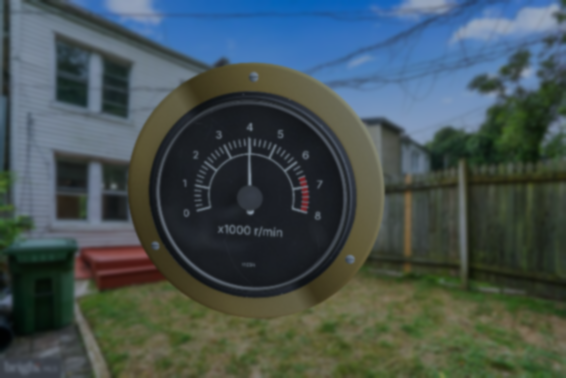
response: 4000; rpm
